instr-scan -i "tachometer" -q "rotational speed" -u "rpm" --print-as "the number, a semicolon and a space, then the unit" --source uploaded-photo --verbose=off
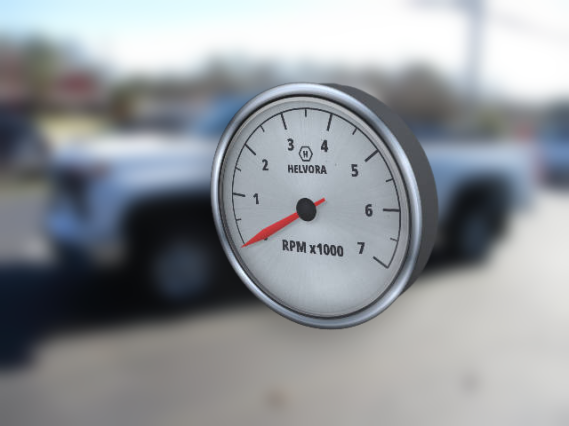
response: 0; rpm
